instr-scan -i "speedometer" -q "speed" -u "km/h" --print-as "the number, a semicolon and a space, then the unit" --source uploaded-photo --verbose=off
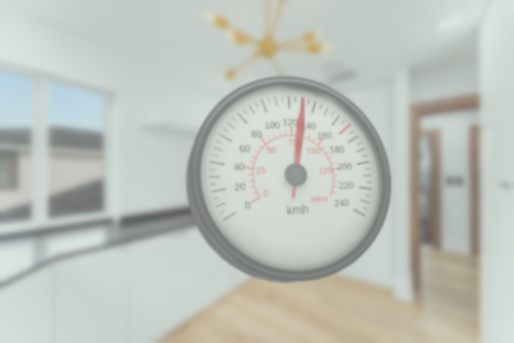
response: 130; km/h
